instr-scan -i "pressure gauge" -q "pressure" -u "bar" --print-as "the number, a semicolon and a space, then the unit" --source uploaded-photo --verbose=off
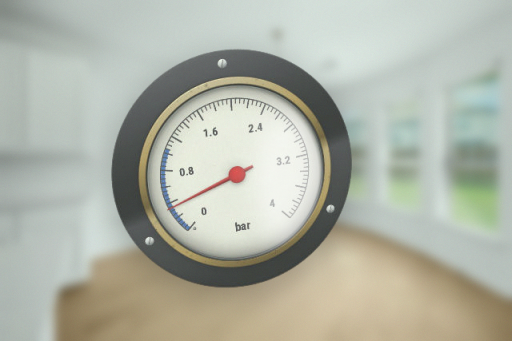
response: 0.35; bar
